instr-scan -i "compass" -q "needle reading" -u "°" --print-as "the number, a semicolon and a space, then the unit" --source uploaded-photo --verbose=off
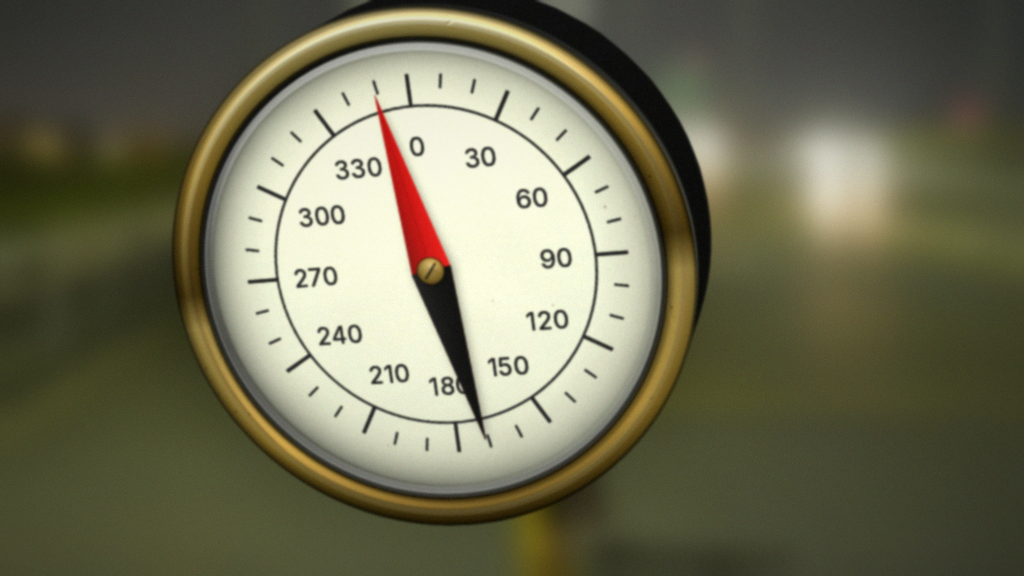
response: 350; °
